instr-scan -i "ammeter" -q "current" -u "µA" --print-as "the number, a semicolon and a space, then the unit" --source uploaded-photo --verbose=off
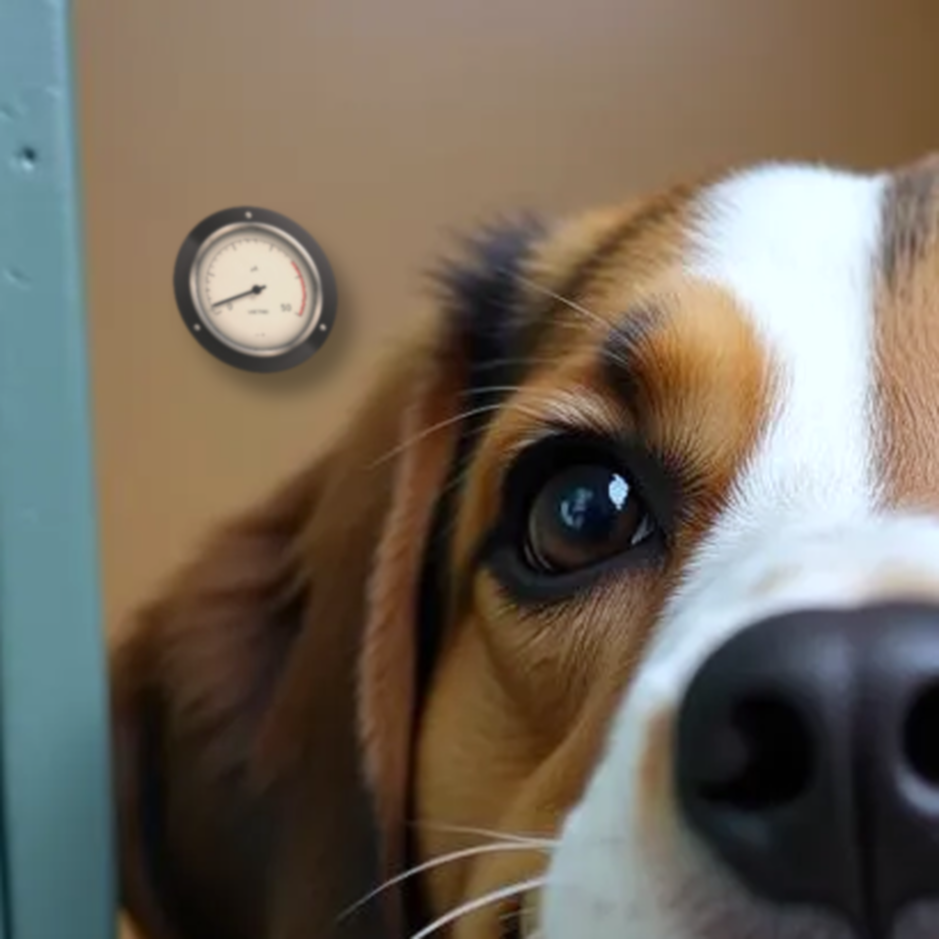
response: 2; µA
